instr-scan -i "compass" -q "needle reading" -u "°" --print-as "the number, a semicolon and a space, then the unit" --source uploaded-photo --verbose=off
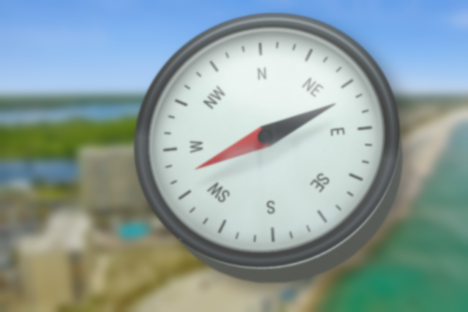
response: 250; °
